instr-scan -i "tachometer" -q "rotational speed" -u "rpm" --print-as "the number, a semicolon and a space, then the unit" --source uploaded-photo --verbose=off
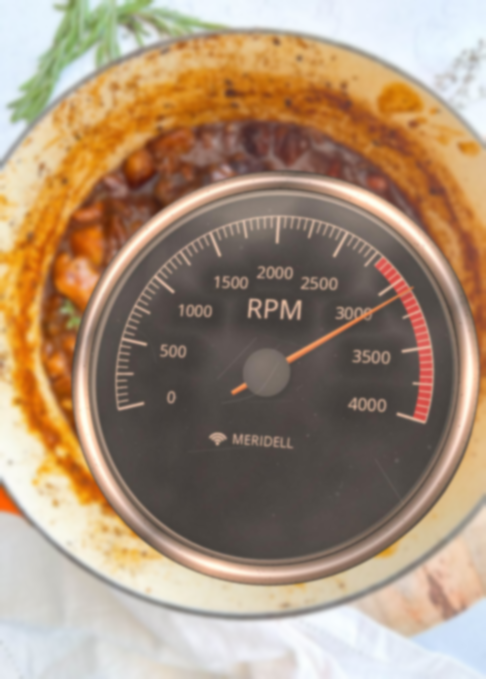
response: 3100; rpm
